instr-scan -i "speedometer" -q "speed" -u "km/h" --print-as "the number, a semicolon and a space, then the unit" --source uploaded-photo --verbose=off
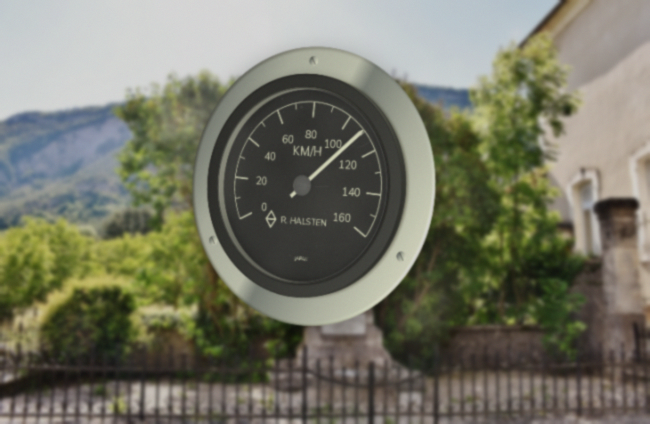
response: 110; km/h
